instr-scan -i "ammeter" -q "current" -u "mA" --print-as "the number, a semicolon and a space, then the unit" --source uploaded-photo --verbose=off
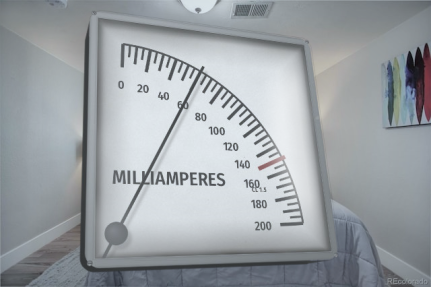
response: 60; mA
